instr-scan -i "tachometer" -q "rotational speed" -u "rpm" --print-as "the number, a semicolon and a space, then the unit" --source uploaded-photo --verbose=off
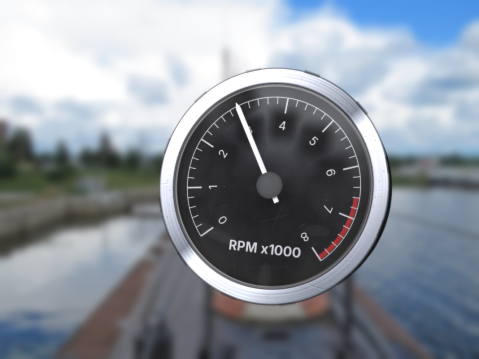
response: 3000; rpm
